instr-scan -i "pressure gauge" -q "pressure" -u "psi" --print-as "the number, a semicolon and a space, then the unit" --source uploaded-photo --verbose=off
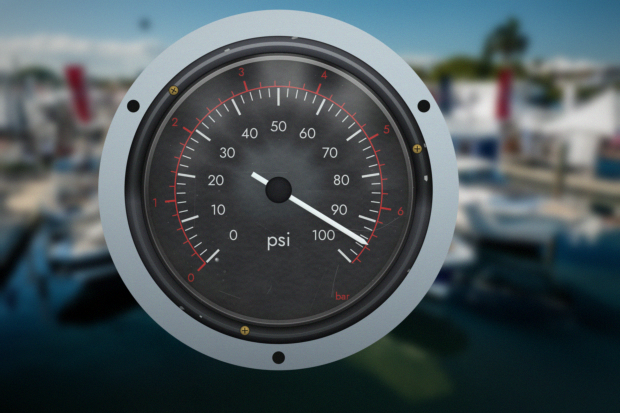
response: 95; psi
